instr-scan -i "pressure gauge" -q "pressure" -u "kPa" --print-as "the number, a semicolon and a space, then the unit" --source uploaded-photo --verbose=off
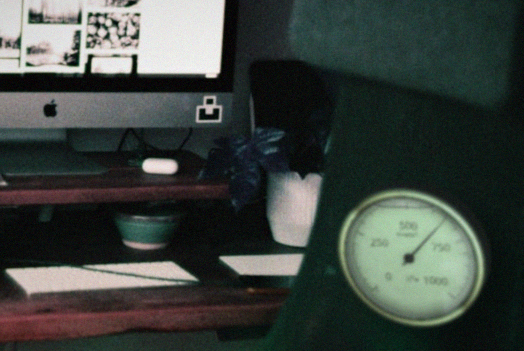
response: 650; kPa
